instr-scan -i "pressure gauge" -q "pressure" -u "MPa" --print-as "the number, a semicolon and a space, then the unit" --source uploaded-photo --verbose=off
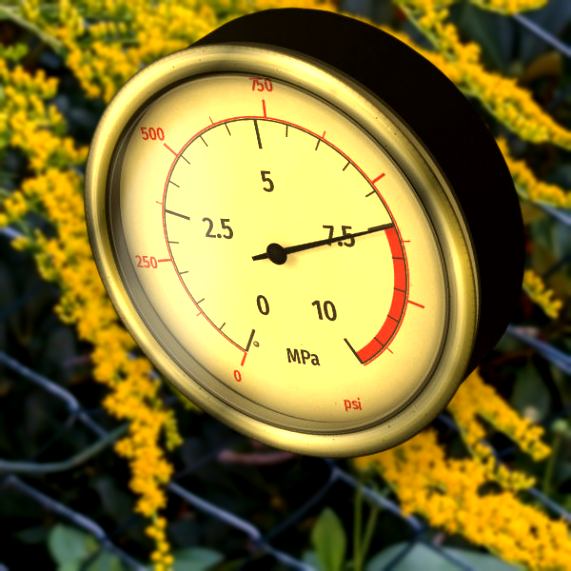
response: 7.5; MPa
